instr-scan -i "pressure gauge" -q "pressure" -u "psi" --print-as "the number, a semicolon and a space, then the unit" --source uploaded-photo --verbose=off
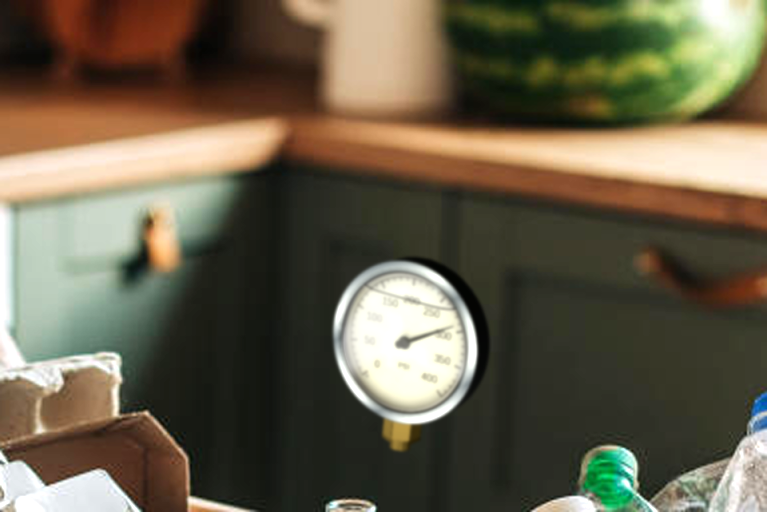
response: 290; psi
